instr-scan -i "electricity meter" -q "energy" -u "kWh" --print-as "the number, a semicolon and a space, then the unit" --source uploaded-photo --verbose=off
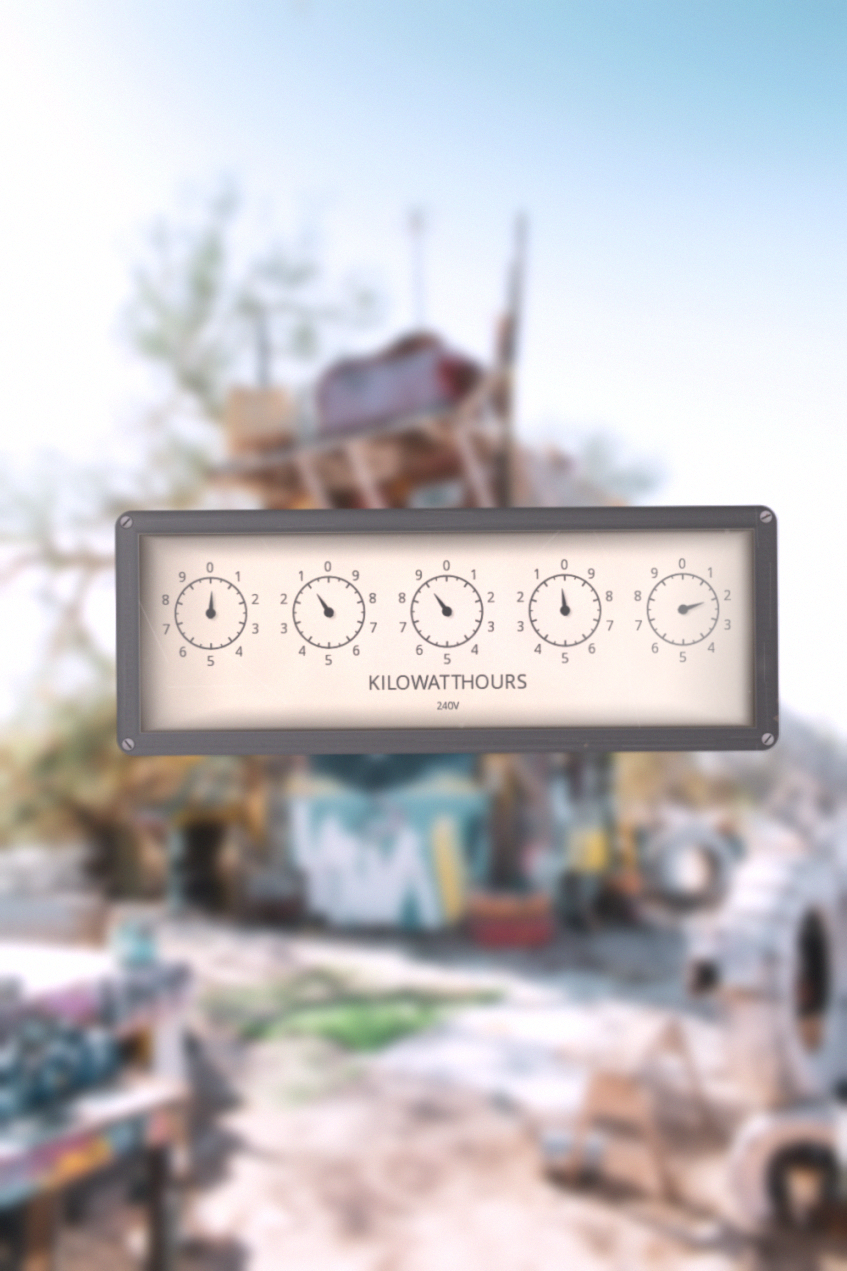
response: 902; kWh
